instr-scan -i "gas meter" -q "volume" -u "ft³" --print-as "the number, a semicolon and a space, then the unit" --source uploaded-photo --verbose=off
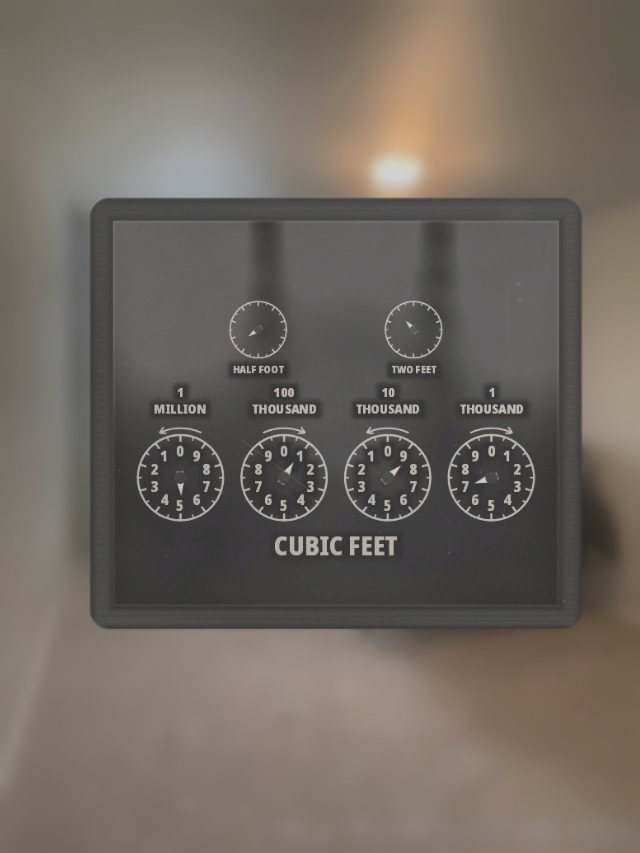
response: 508700; ft³
